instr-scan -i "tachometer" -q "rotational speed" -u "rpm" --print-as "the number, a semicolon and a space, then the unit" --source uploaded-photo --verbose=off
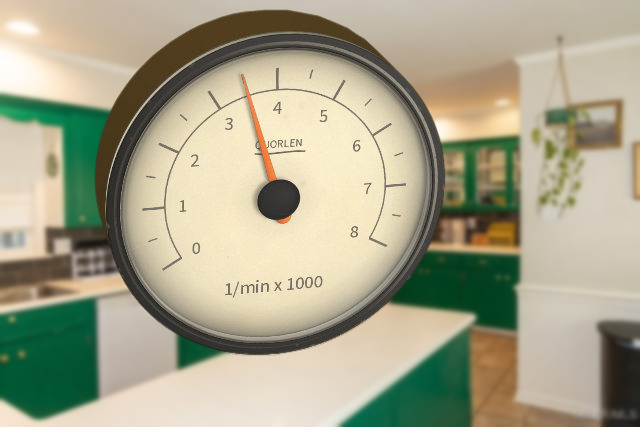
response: 3500; rpm
